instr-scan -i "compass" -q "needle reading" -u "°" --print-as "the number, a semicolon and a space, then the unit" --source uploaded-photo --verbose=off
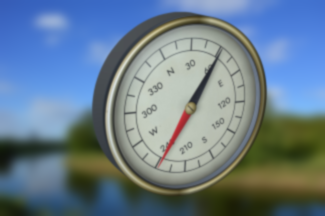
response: 240; °
